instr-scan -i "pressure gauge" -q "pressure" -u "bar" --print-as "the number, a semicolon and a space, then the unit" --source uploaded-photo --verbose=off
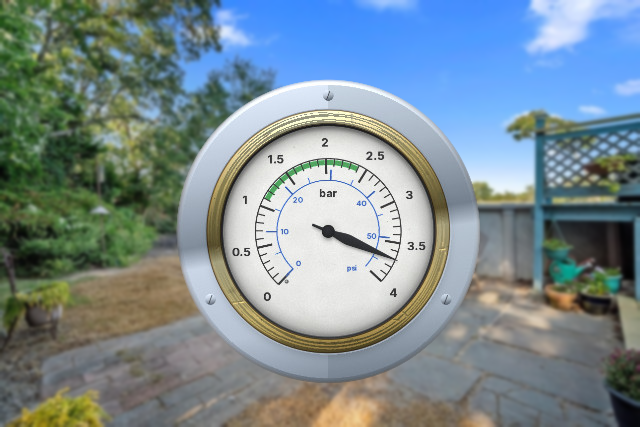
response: 3.7; bar
